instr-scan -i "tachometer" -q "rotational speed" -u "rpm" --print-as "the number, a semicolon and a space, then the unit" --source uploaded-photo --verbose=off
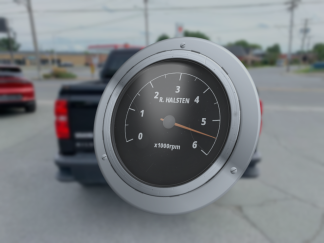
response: 5500; rpm
